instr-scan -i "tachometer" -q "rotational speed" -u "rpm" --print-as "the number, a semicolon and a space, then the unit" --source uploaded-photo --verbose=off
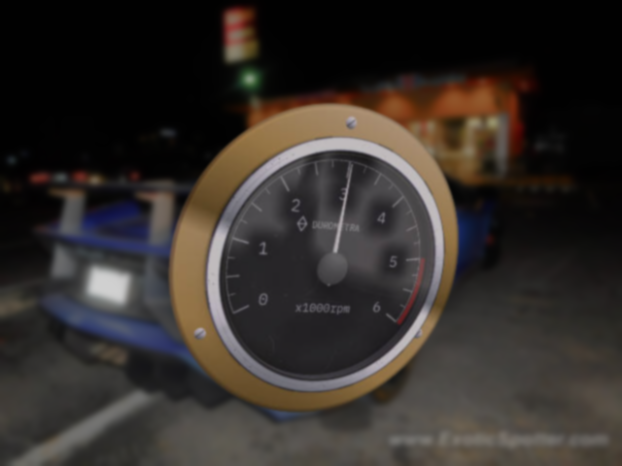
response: 3000; rpm
